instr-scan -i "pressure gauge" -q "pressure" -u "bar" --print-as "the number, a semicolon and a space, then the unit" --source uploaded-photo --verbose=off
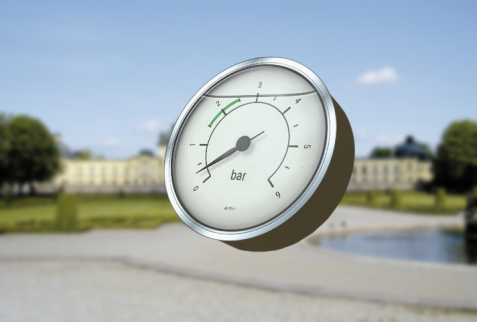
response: 0.25; bar
